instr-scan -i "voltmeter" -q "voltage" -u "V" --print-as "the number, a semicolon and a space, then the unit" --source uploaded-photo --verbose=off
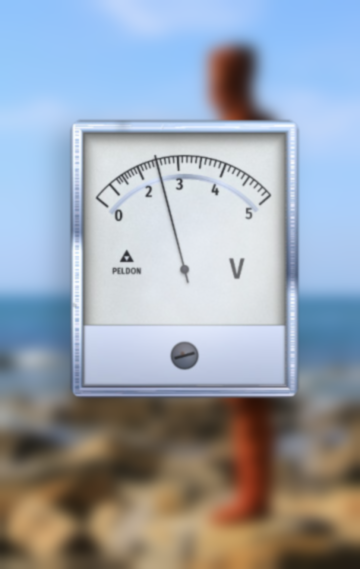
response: 2.5; V
